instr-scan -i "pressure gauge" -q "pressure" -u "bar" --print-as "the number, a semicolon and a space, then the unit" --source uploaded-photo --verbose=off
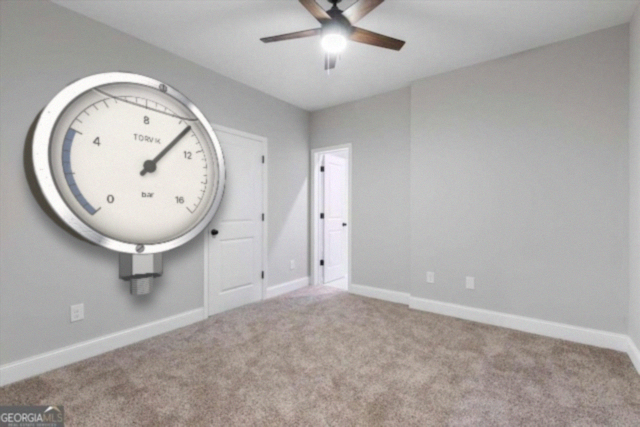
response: 10.5; bar
